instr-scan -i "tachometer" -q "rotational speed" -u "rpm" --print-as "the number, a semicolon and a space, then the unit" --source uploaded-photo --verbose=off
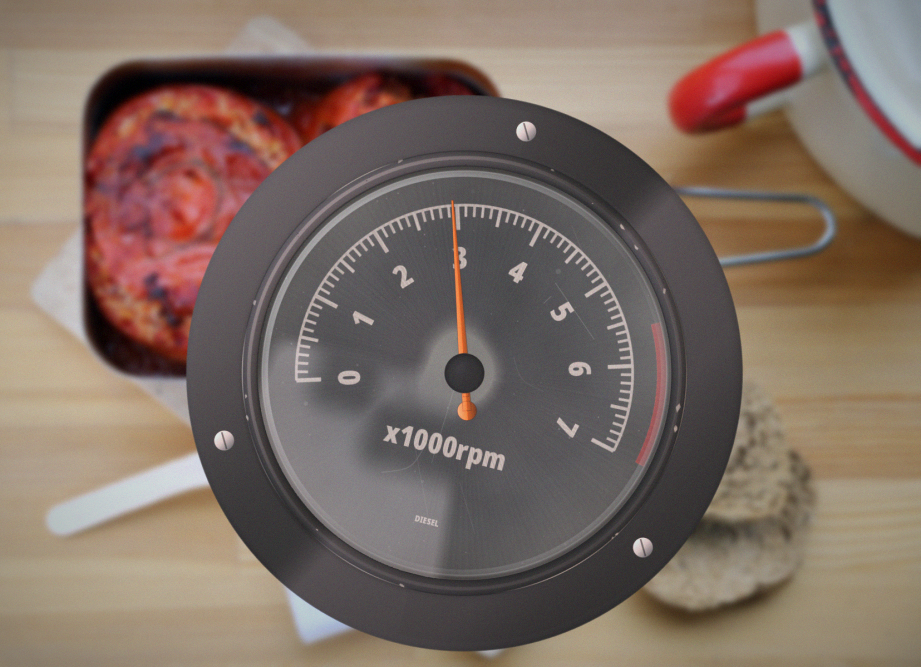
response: 2950; rpm
